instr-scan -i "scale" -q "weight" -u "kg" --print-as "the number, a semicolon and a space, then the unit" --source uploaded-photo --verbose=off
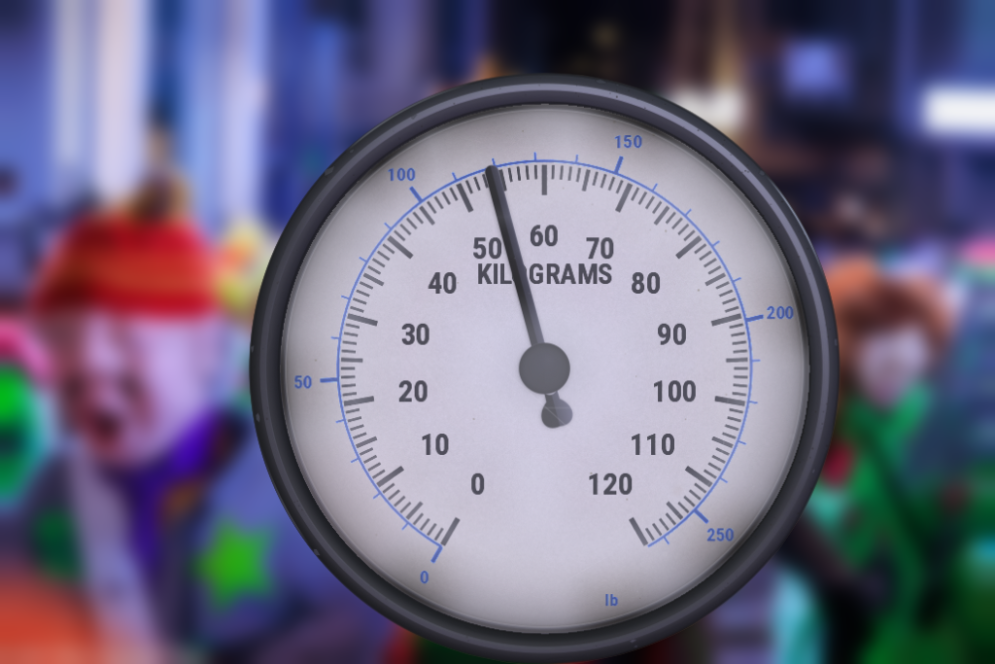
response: 54; kg
